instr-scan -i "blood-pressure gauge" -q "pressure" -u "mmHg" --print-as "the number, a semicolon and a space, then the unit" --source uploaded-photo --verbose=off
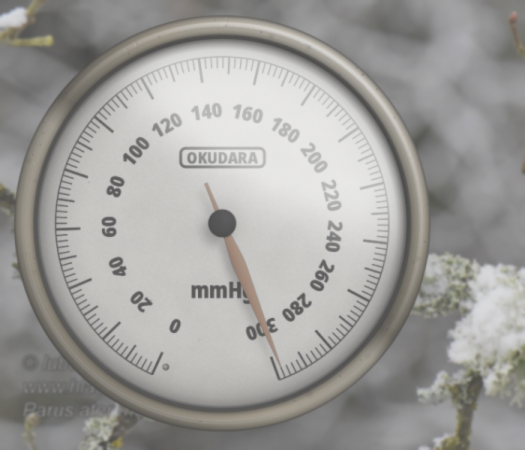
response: 298; mmHg
